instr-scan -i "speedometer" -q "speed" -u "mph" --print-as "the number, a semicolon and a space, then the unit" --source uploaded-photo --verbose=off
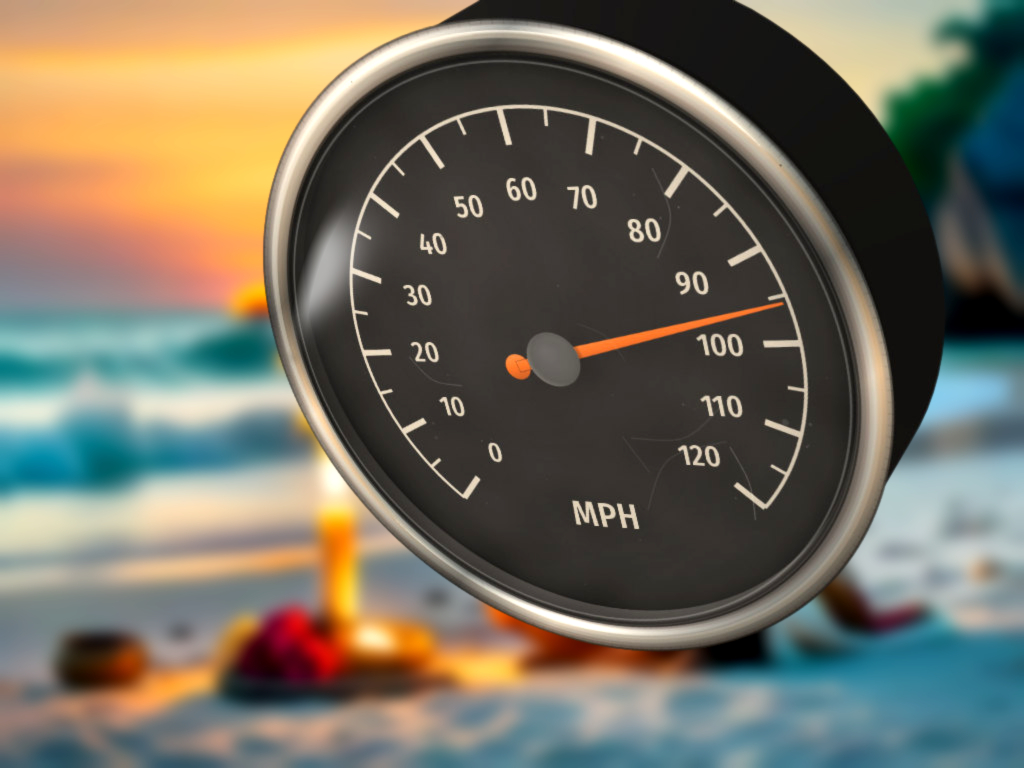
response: 95; mph
